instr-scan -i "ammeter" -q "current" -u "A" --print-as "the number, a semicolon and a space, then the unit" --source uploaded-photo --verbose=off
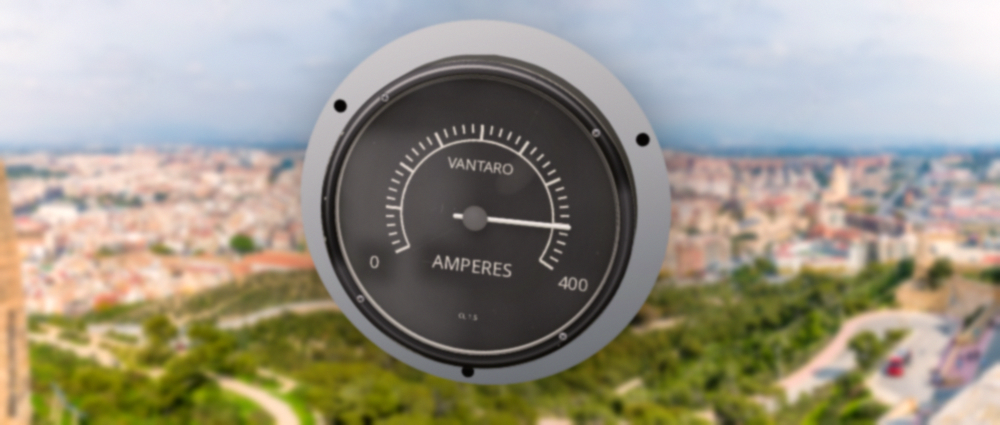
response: 350; A
